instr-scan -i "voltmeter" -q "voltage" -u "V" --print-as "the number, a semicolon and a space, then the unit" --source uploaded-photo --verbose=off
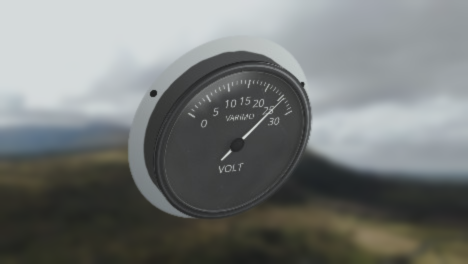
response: 25; V
